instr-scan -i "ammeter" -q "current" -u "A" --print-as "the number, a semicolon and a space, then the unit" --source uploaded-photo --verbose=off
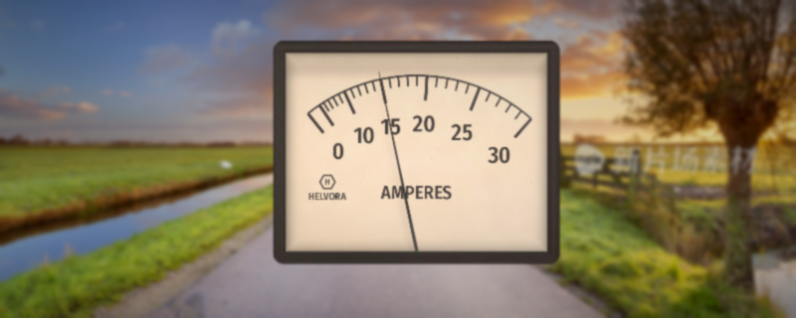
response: 15; A
